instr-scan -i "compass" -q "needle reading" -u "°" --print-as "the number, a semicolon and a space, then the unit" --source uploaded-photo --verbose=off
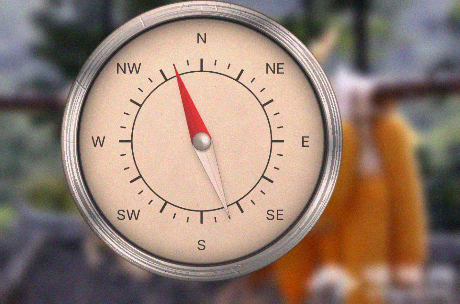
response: 340; °
